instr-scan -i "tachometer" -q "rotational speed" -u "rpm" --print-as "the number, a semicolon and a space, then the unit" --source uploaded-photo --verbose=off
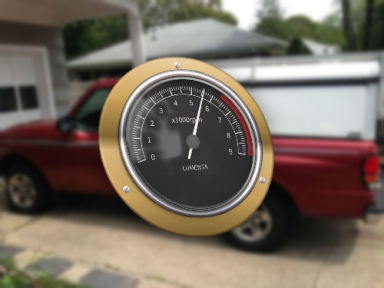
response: 5500; rpm
